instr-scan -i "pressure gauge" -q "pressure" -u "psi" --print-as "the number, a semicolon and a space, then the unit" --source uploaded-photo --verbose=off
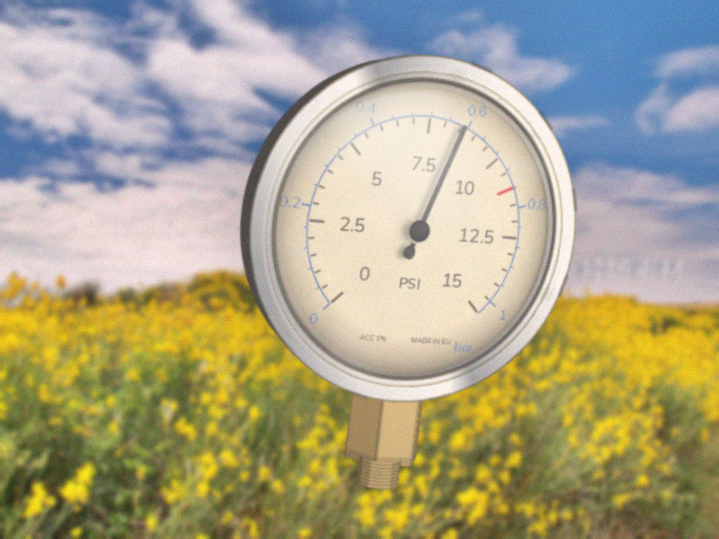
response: 8.5; psi
